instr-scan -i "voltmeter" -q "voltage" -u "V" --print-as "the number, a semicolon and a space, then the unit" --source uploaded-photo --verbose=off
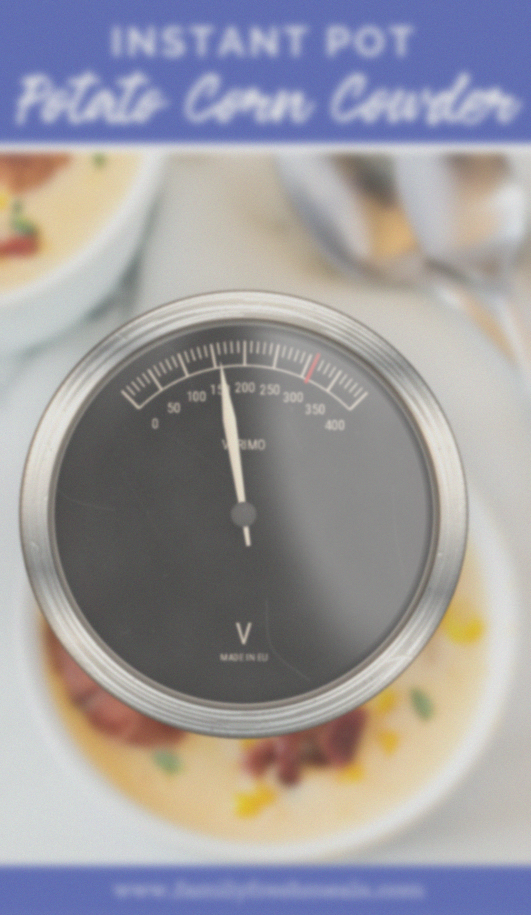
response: 160; V
